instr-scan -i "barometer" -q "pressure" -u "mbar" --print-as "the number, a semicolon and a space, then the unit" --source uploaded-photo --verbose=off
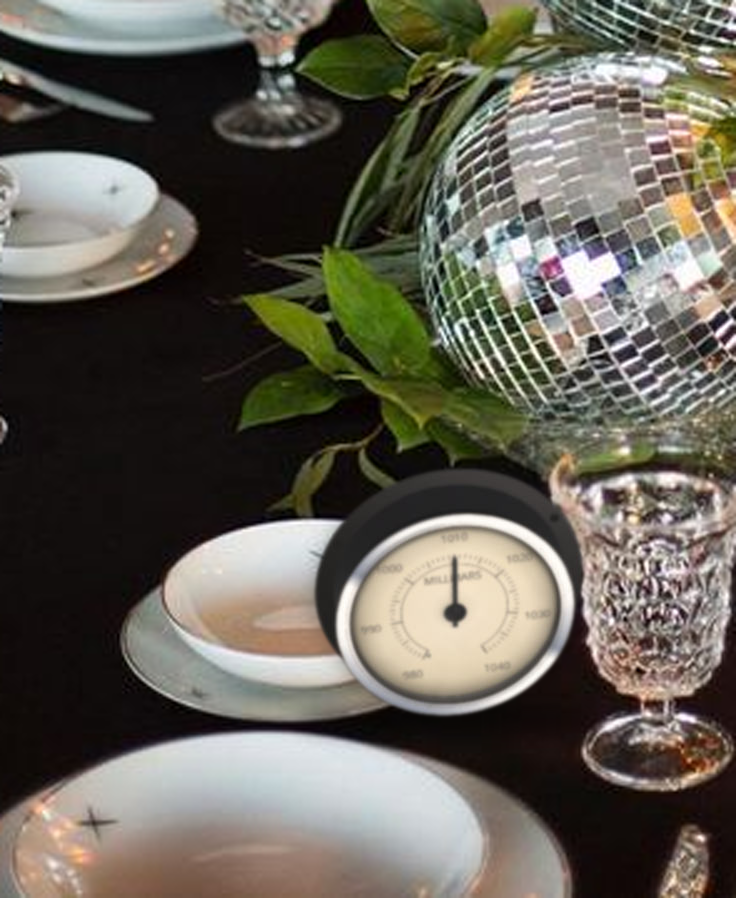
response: 1010; mbar
